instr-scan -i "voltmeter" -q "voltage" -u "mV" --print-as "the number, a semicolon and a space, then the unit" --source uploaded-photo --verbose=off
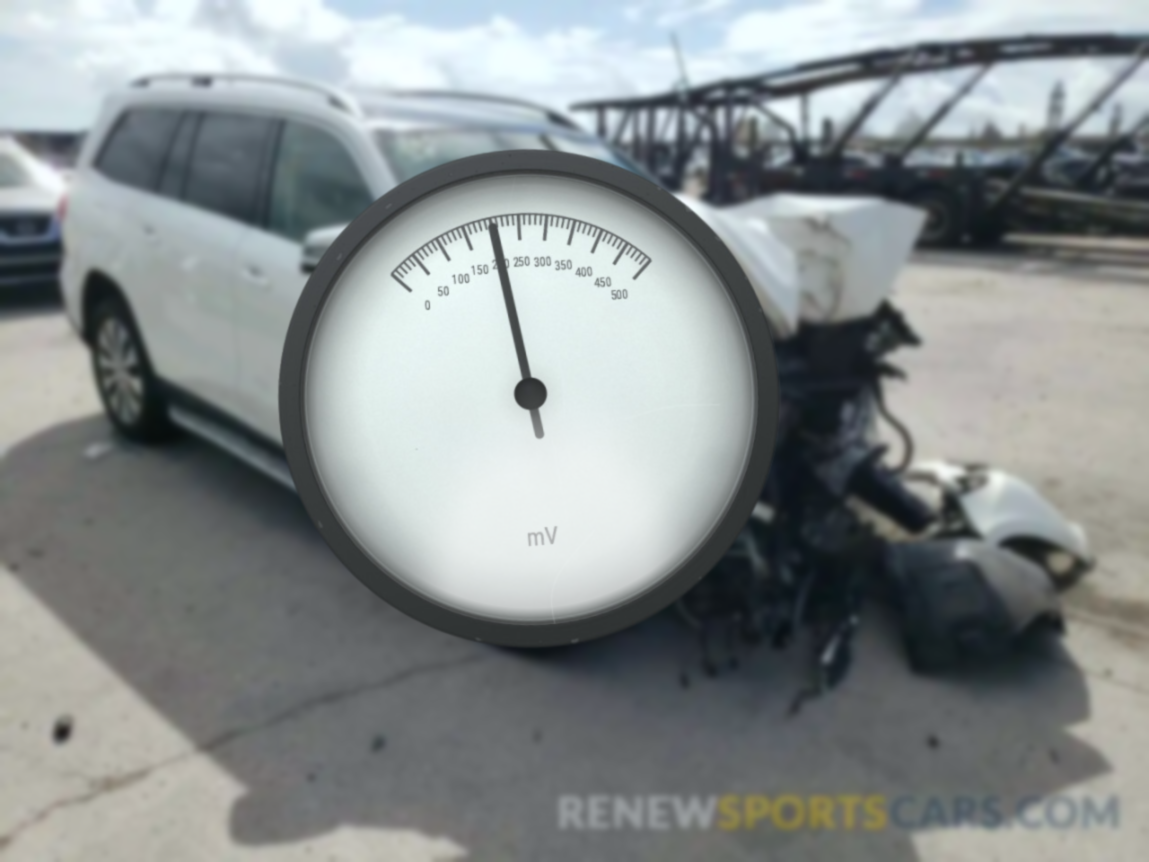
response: 200; mV
